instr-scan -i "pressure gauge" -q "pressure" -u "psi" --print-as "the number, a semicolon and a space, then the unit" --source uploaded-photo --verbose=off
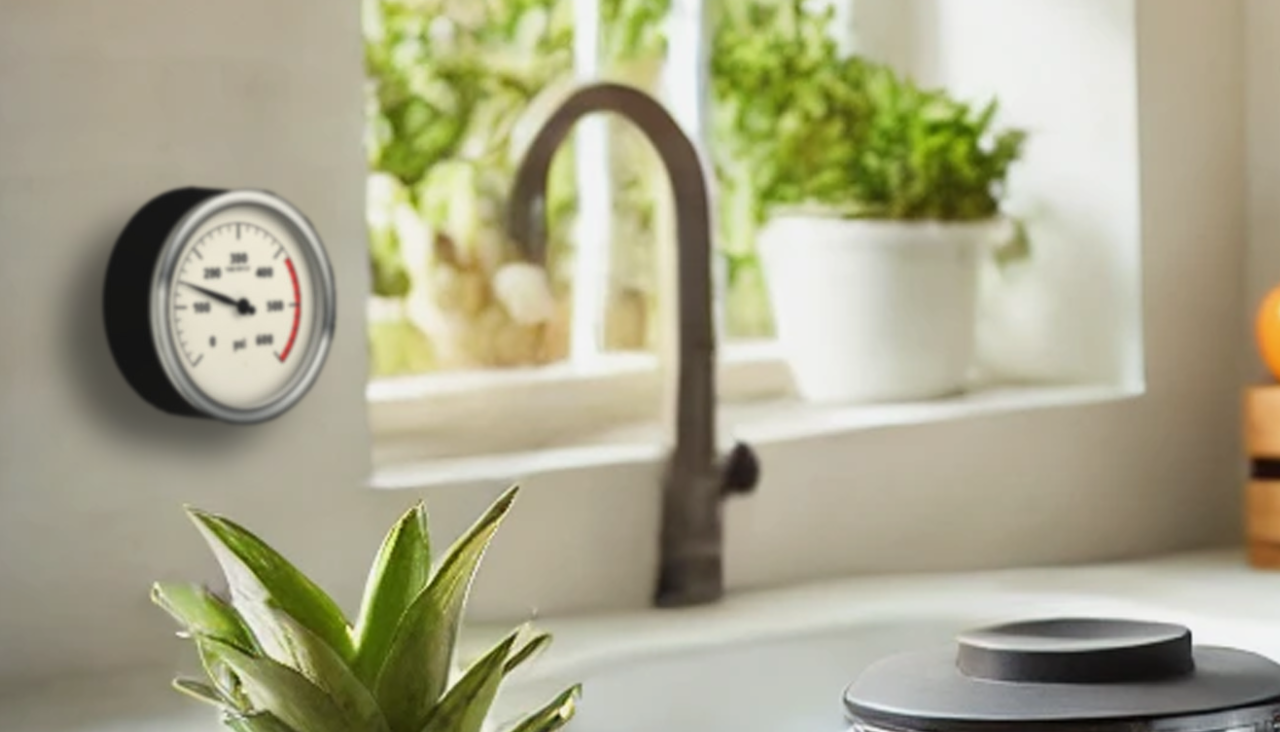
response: 140; psi
